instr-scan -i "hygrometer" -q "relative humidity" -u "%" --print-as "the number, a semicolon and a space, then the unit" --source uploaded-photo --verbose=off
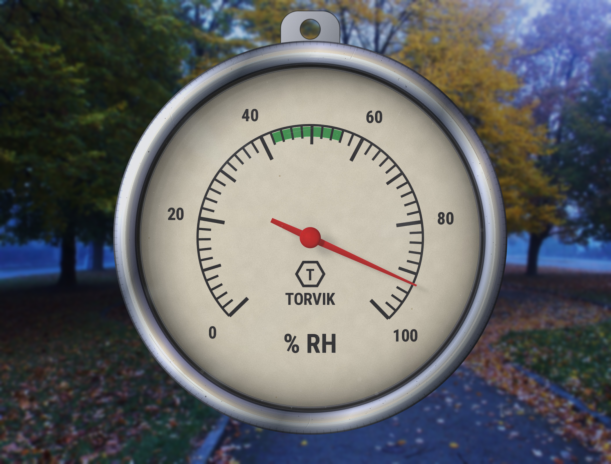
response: 92; %
